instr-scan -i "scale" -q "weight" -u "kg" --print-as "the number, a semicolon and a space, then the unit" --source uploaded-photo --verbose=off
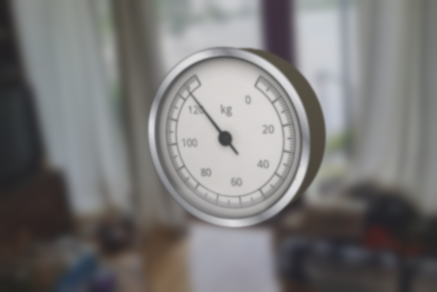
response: 125; kg
